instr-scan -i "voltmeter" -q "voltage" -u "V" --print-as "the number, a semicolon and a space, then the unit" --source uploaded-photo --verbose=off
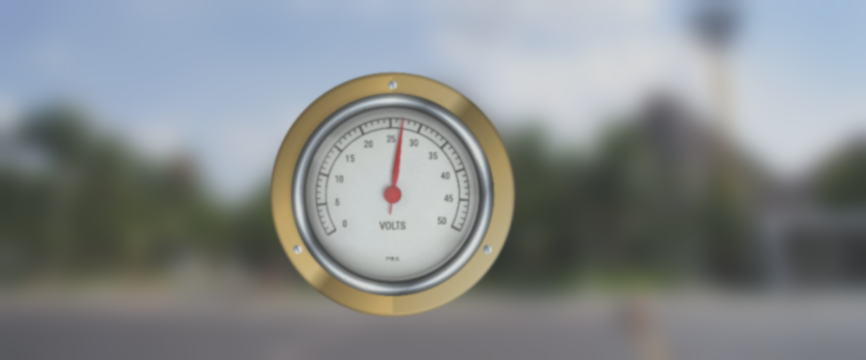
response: 27; V
